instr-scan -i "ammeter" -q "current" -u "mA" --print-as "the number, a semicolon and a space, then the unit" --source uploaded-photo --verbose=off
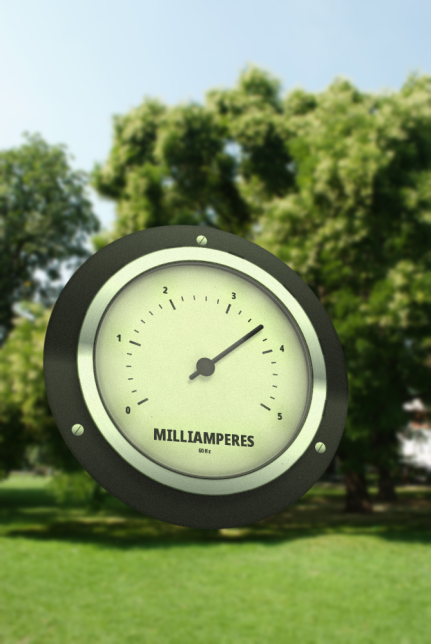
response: 3.6; mA
